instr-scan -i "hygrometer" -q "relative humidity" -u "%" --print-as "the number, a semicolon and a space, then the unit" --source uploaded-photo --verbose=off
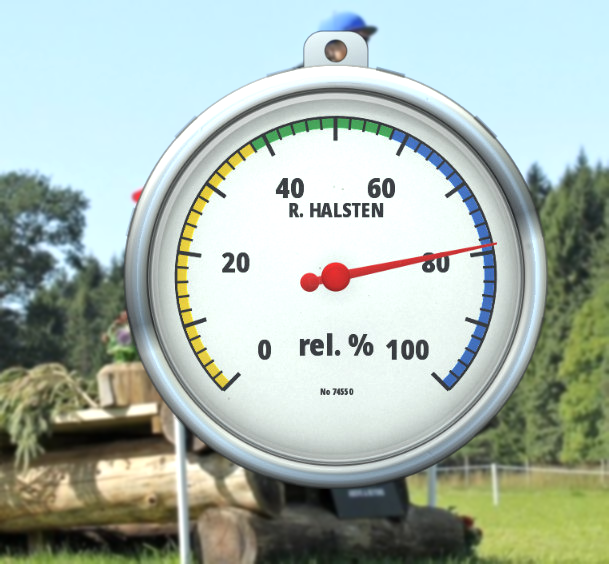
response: 79; %
